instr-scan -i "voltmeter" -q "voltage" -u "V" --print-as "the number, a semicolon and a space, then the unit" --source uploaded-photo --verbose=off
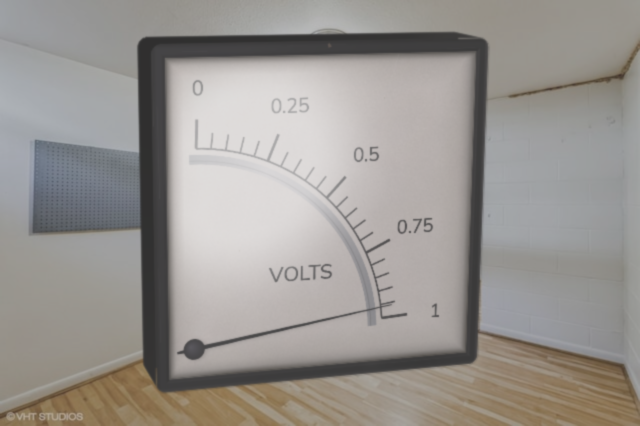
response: 0.95; V
